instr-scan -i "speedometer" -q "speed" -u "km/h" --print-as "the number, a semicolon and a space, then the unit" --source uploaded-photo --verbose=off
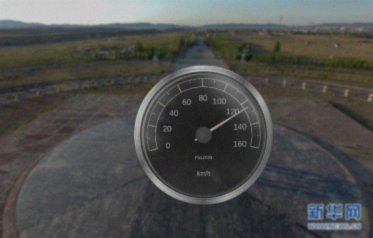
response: 125; km/h
